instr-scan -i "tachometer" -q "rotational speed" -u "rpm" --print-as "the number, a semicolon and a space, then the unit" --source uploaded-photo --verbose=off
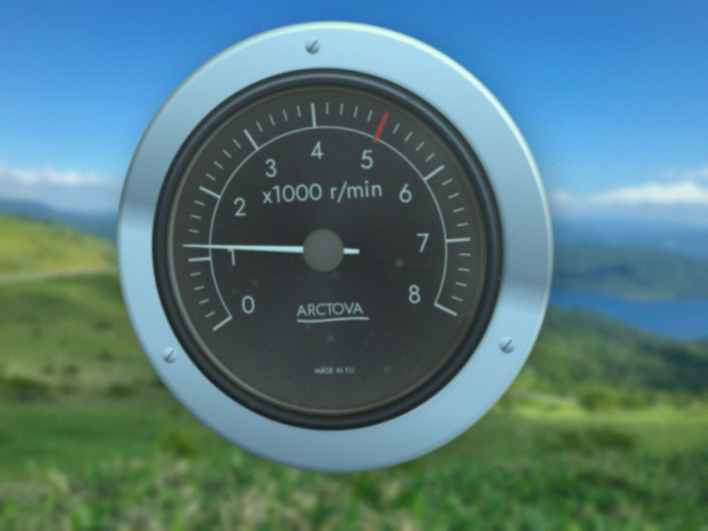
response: 1200; rpm
